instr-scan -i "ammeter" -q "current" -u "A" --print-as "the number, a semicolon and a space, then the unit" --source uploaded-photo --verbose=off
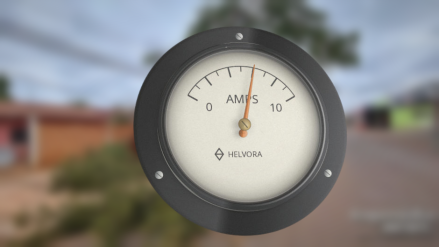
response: 6; A
